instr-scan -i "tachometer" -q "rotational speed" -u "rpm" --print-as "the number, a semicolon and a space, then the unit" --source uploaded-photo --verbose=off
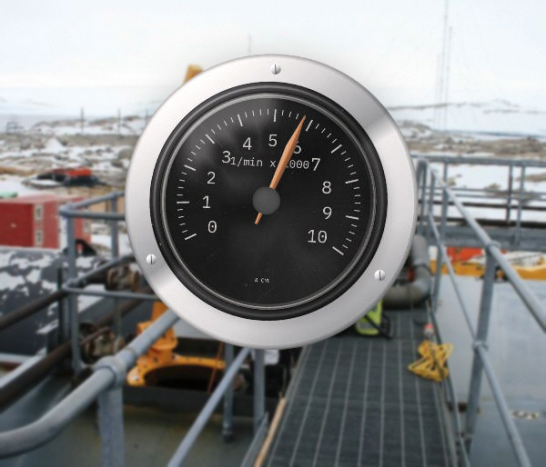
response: 5800; rpm
